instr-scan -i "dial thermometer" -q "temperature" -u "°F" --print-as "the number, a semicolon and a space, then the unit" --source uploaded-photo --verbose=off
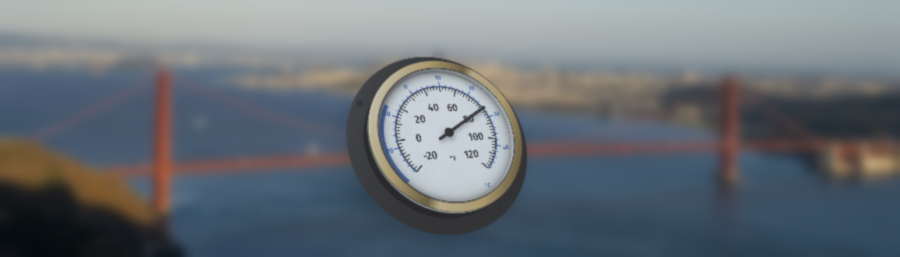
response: 80; °F
